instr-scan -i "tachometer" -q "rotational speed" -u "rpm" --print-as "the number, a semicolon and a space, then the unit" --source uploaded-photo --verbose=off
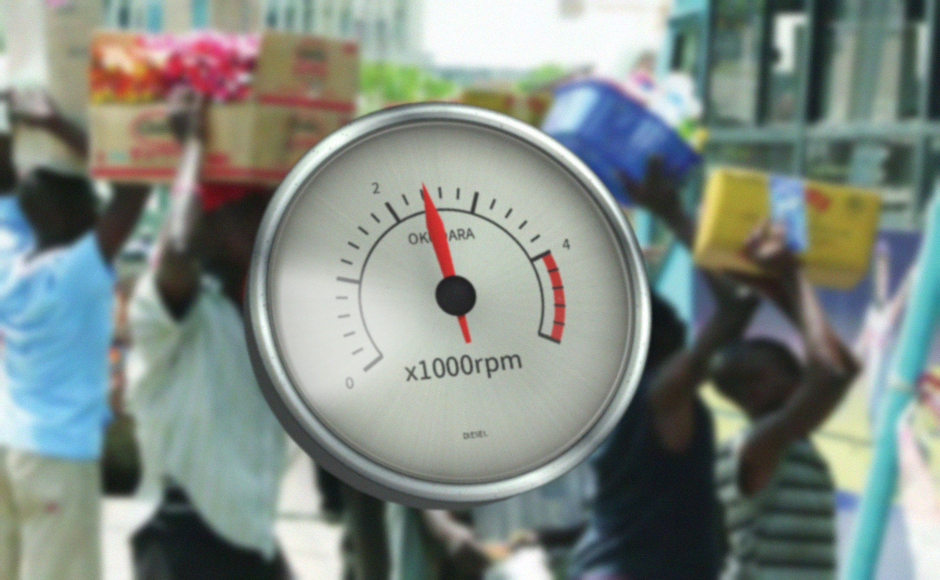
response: 2400; rpm
